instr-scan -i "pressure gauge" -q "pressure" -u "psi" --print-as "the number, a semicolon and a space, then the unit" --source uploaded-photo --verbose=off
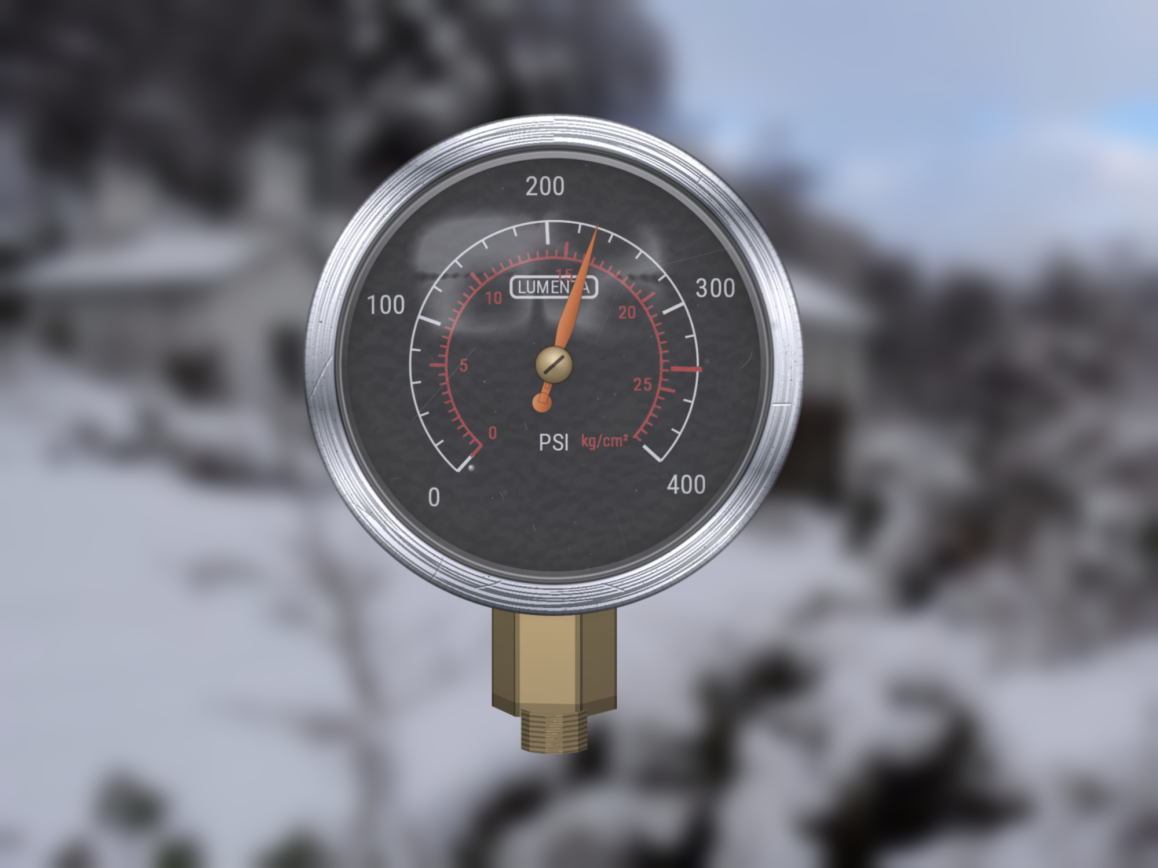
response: 230; psi
